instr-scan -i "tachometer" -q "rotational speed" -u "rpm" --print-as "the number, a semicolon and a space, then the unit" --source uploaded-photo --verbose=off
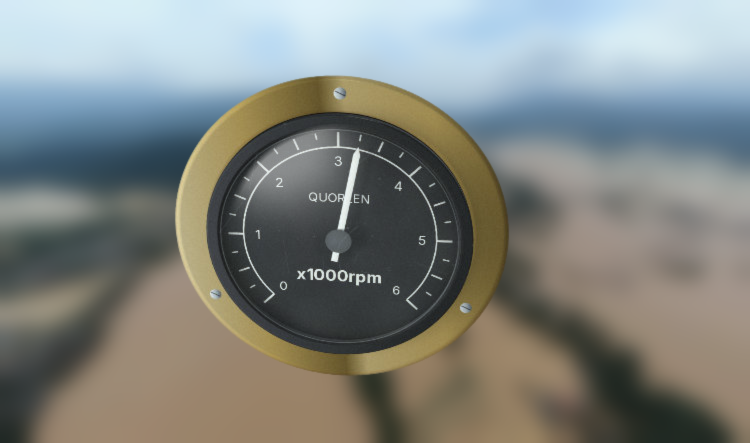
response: 3250; rpm
